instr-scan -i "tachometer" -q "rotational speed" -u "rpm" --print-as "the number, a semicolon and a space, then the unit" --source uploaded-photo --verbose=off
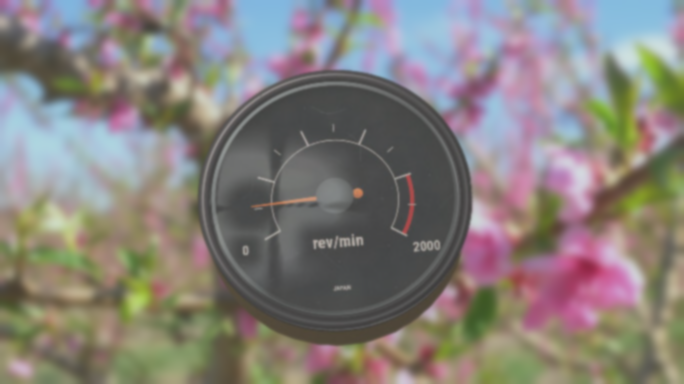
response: 200; rpm
